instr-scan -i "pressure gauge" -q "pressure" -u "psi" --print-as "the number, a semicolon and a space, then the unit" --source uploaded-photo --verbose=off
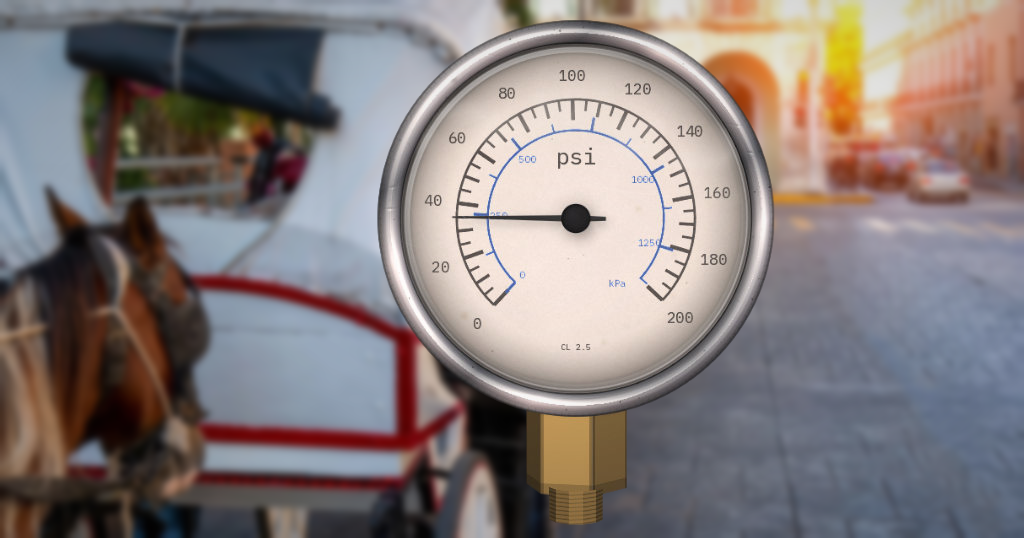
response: 35; psi
